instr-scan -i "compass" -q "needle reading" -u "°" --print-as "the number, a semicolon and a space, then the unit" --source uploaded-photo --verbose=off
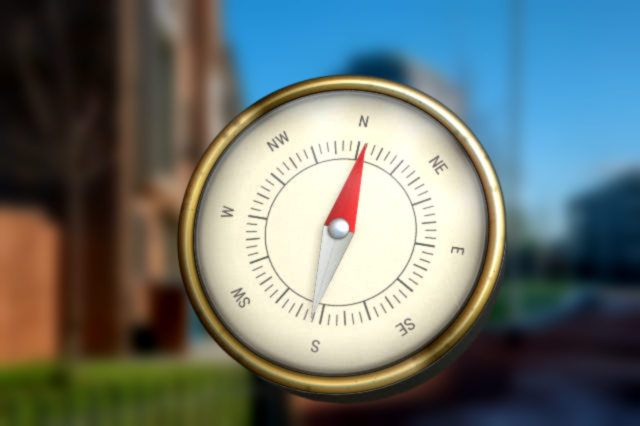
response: 5; °
